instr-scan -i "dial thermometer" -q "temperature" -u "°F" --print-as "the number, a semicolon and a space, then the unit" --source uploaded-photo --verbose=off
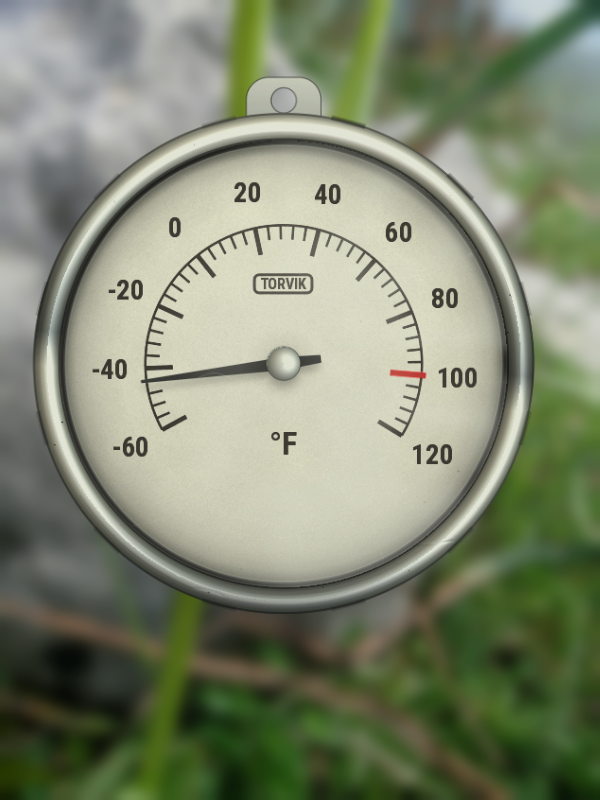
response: -44; °F
